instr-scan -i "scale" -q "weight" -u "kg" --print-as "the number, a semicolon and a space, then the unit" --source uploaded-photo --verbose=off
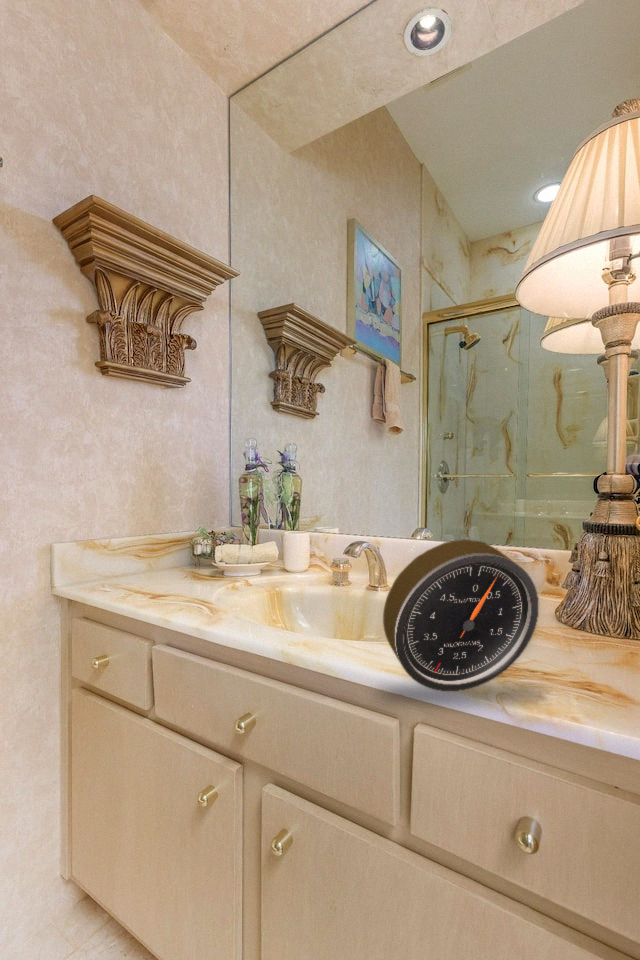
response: 0.25; kg
